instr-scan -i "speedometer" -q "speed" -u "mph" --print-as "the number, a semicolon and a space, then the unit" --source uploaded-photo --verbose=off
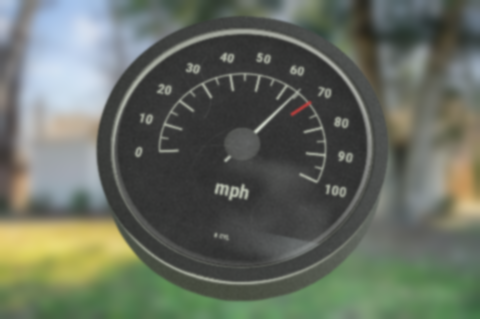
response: 65; mph
